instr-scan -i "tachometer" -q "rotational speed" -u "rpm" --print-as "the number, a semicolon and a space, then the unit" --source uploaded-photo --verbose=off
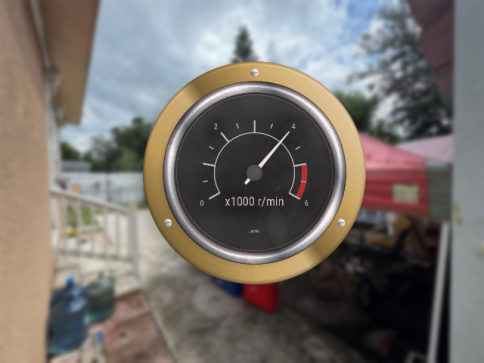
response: 4000; rpm
